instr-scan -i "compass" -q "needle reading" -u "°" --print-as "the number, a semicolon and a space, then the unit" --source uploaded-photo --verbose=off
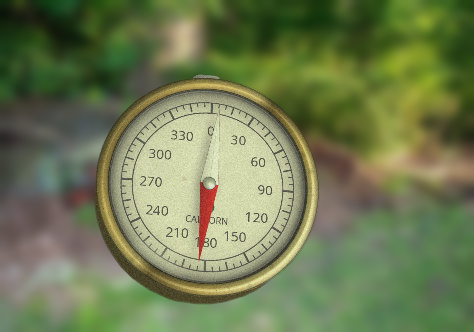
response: 185; °
